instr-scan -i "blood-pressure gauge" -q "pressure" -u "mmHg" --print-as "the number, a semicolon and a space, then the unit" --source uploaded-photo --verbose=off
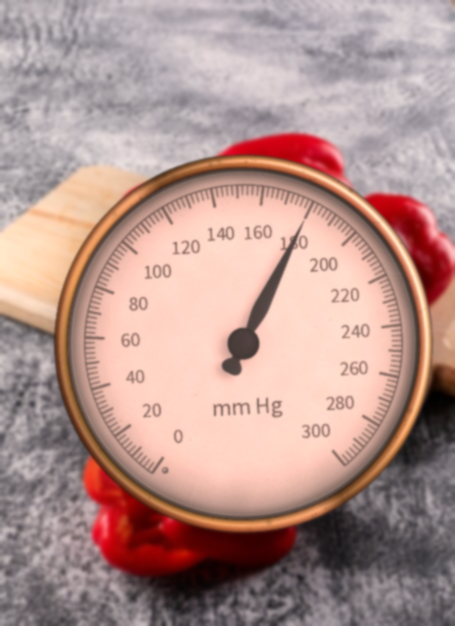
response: 180; mmHg
